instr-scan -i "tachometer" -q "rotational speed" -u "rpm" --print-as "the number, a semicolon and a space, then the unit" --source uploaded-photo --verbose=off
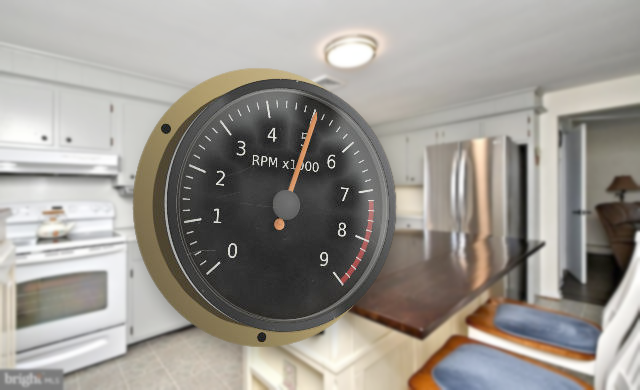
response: 5000; rpm
